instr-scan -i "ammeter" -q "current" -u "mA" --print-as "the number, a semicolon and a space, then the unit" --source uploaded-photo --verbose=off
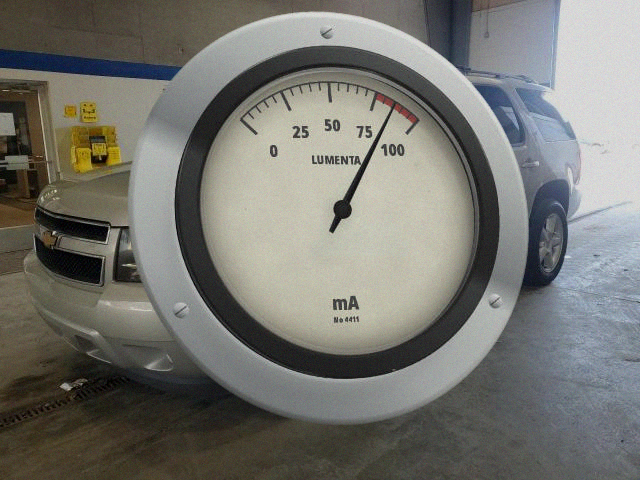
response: 85; mA
